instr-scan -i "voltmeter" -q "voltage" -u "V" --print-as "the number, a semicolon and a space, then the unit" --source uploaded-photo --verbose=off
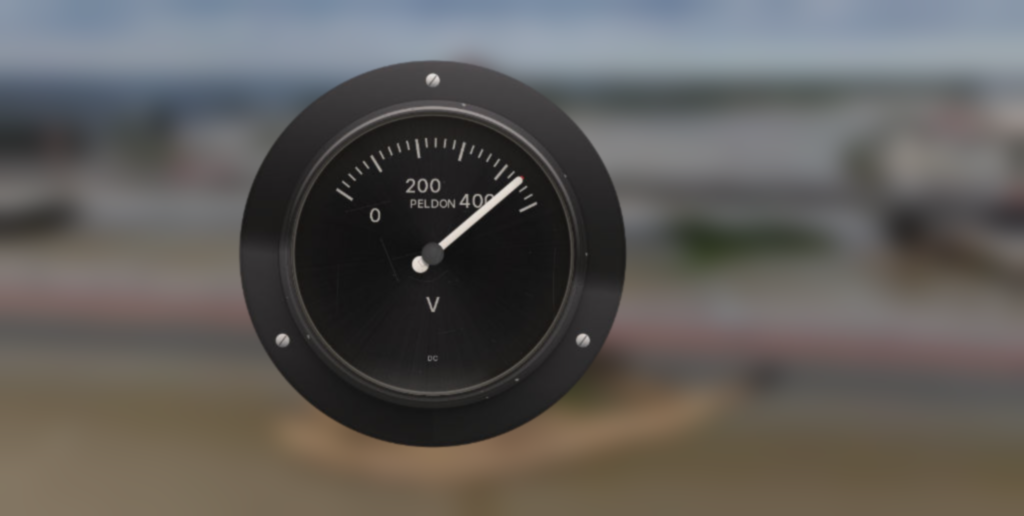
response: 440; V
